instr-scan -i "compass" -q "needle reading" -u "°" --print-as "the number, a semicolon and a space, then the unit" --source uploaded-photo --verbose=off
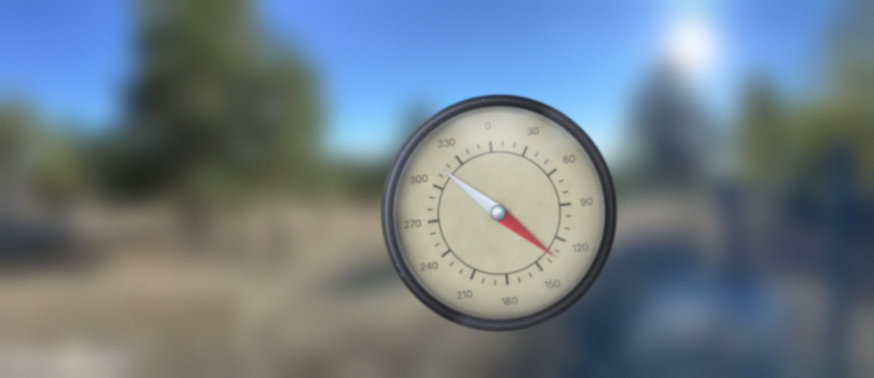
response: 135; °
